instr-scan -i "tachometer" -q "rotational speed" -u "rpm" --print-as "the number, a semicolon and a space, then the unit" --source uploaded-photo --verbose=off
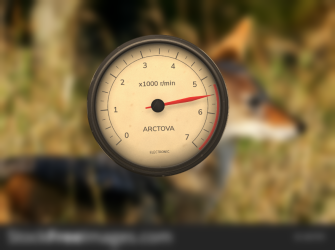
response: 5500; rpm
